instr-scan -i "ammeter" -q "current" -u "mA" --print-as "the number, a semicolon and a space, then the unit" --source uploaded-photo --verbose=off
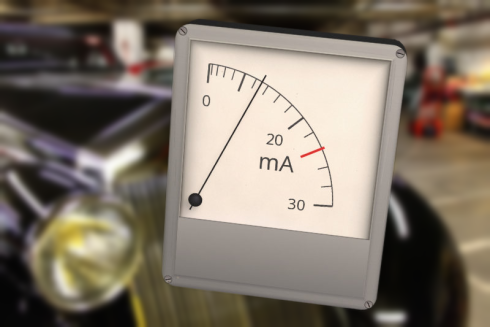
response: 13; mA
